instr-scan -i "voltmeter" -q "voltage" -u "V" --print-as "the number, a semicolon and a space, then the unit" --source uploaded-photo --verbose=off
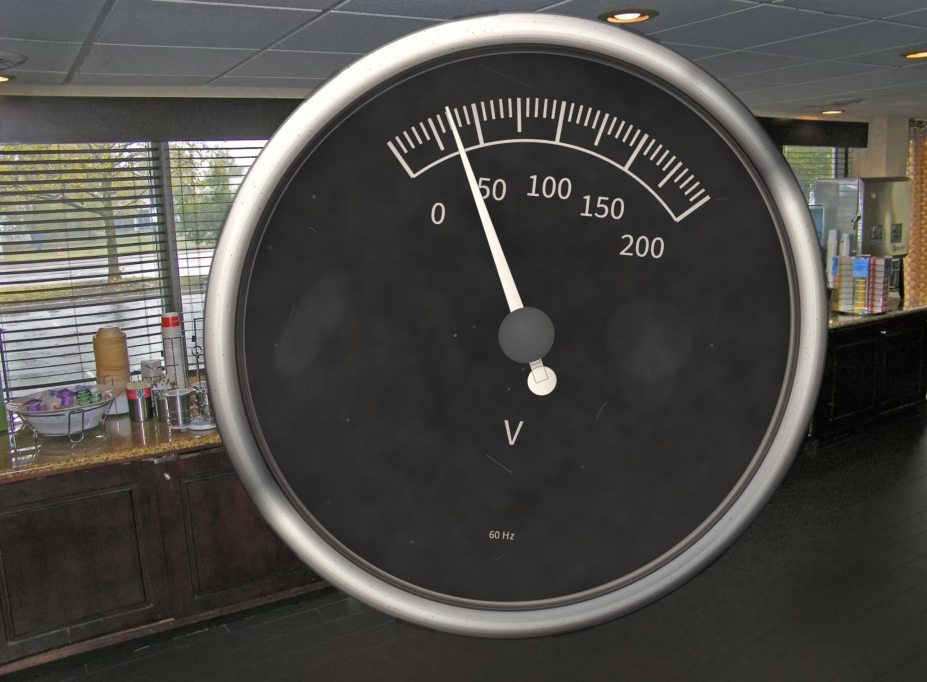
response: 35; V
